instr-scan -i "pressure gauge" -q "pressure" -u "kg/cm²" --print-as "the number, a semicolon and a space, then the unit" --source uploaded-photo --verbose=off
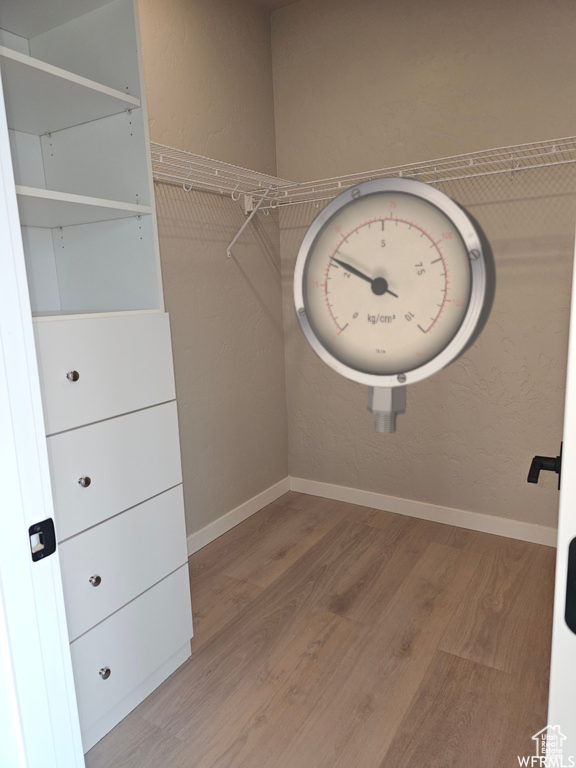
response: 2.75; kg/cm²
